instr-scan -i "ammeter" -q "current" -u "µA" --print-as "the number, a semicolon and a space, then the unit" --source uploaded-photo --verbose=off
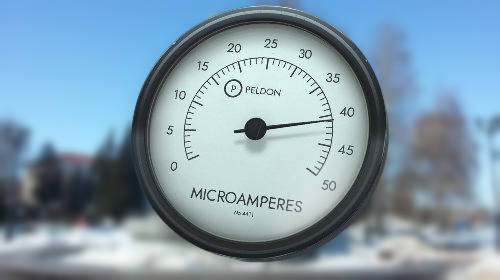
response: 41; µA
